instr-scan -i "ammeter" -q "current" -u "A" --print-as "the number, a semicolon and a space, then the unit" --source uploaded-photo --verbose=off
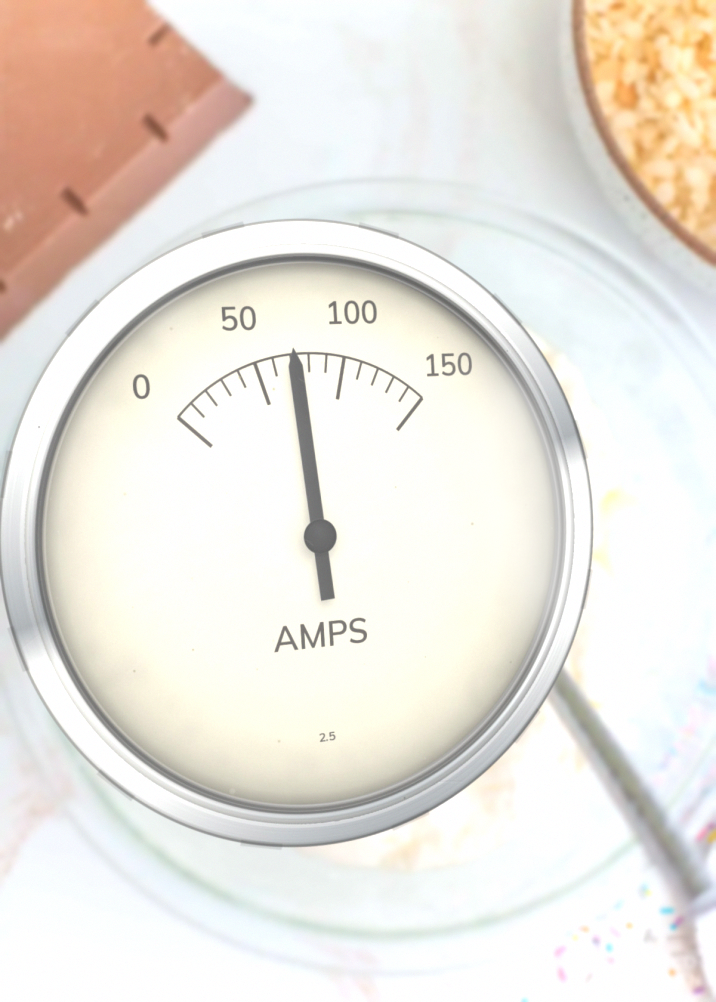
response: 70; A
